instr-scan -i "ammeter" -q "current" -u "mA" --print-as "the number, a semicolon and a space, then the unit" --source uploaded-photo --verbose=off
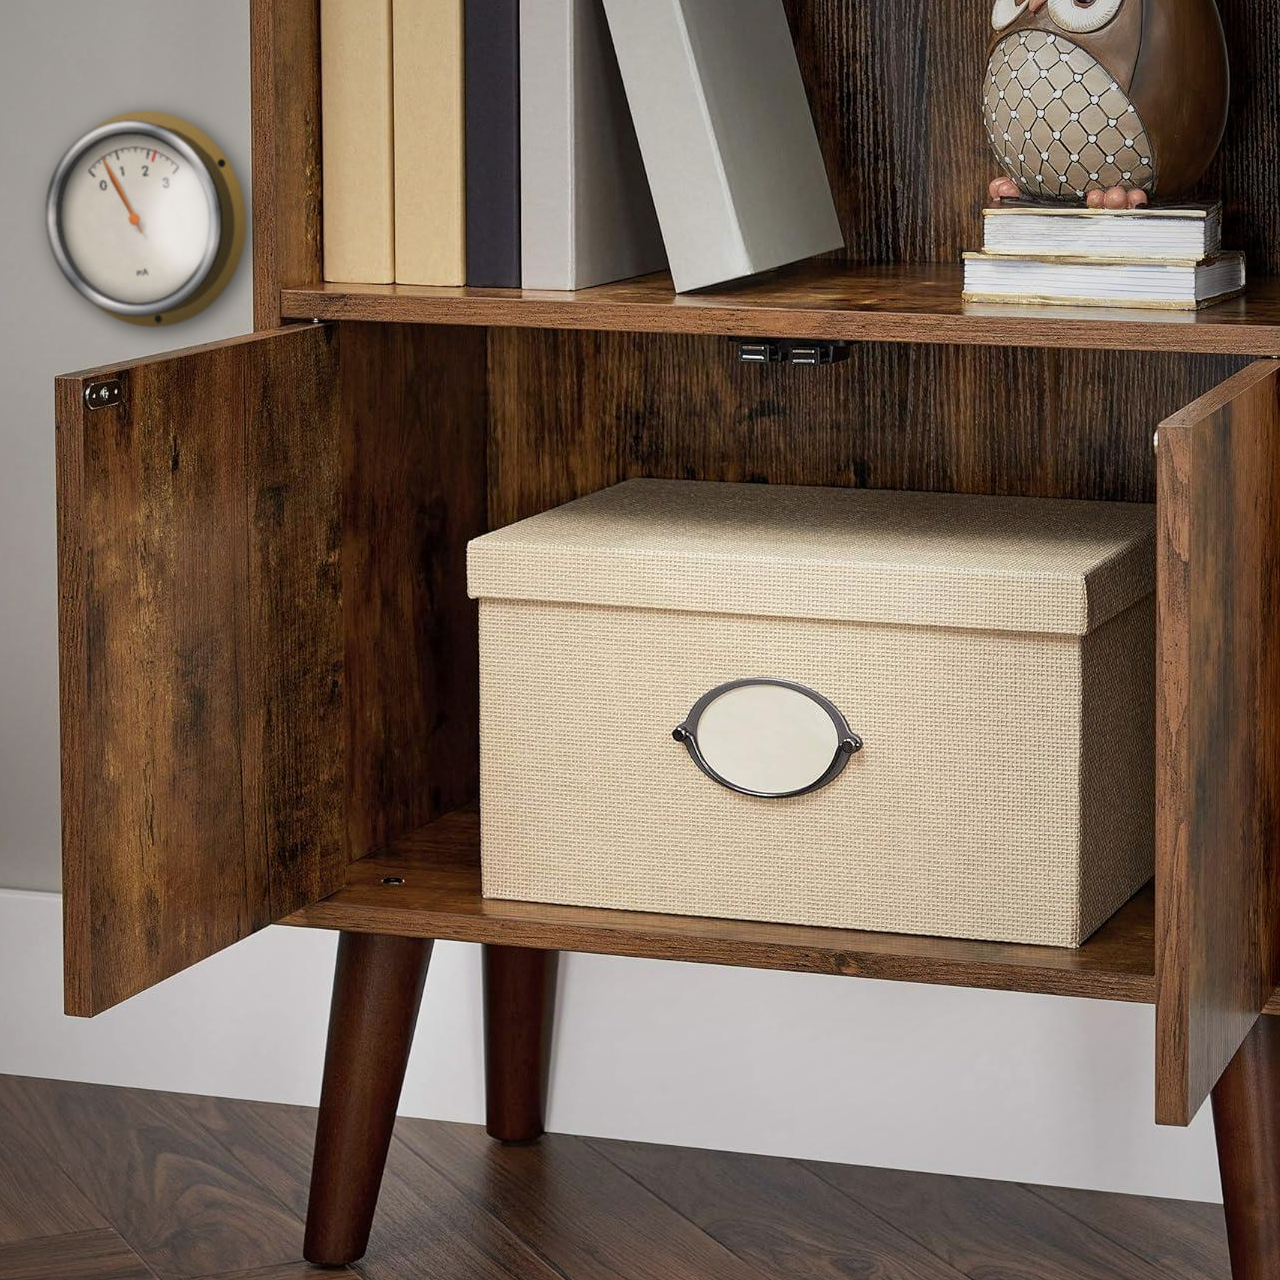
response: 0.6; mA
